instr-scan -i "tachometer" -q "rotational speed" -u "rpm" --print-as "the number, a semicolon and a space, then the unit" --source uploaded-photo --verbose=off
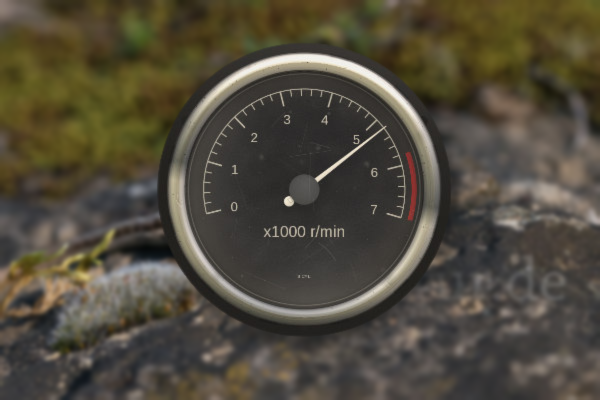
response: 5200; rpm
